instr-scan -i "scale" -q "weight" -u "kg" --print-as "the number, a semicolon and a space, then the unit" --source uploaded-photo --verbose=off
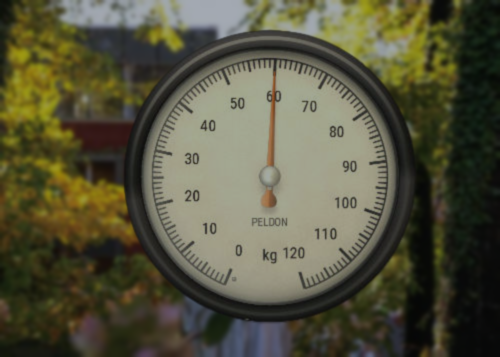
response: 60; kg
